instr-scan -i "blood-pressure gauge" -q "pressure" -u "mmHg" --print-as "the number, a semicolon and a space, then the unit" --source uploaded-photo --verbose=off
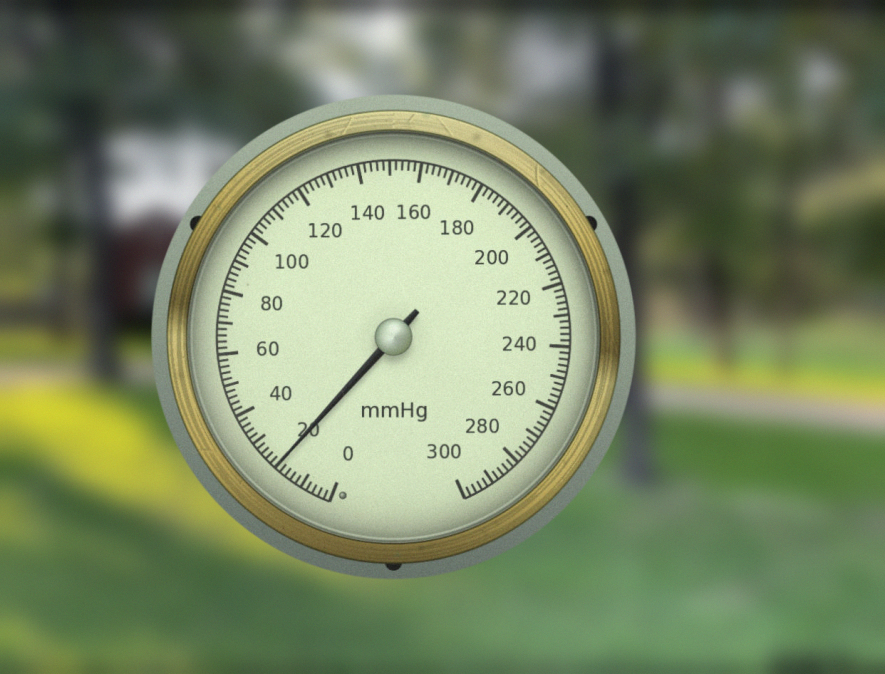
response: 20; mmHg
